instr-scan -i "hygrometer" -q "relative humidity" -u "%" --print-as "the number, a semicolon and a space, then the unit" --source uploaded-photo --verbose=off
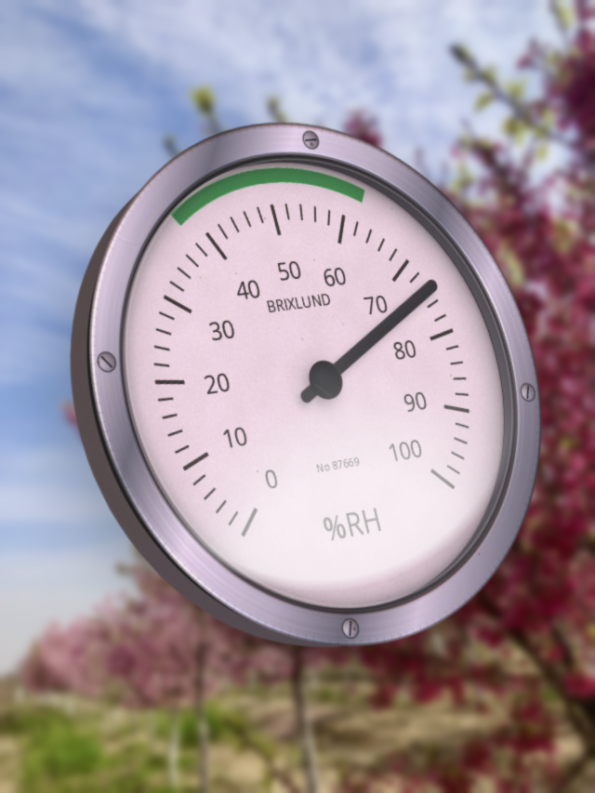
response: 74; %
